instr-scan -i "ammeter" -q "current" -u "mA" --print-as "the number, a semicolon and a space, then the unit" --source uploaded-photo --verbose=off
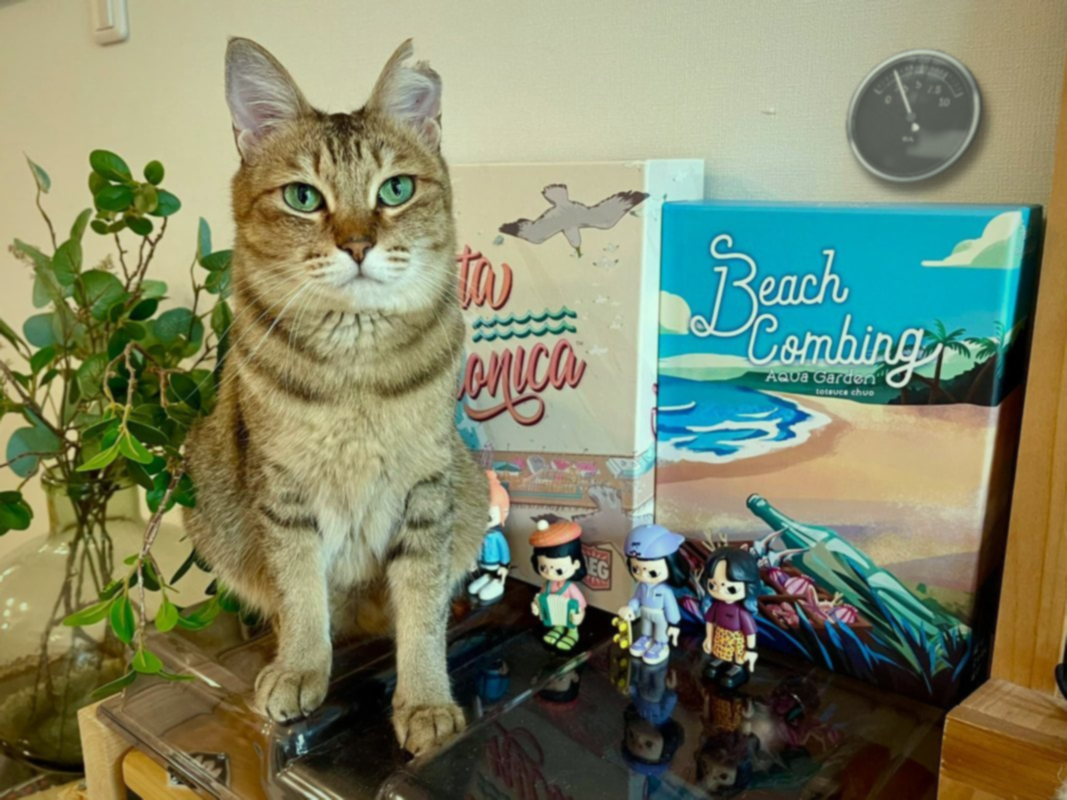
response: 2.5; mA
